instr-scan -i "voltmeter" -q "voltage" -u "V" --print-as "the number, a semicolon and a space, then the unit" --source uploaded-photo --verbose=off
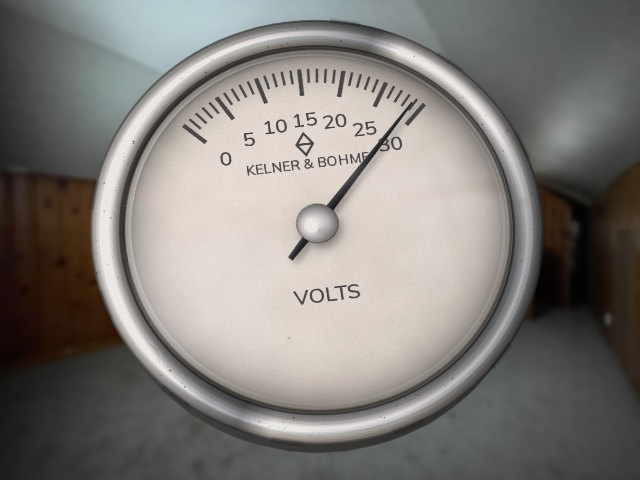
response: 29; V
